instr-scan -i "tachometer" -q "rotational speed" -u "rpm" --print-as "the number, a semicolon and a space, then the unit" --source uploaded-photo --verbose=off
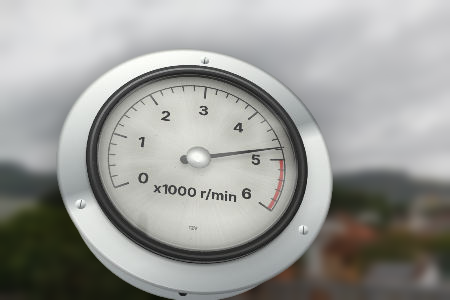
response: 4800; rpm
